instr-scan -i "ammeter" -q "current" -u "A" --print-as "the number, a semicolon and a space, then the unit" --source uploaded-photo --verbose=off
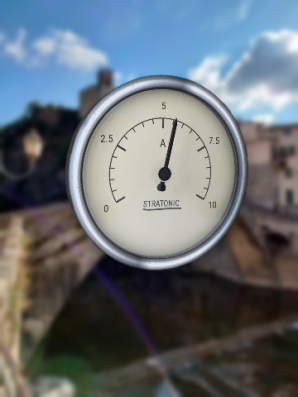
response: 5.5; A
